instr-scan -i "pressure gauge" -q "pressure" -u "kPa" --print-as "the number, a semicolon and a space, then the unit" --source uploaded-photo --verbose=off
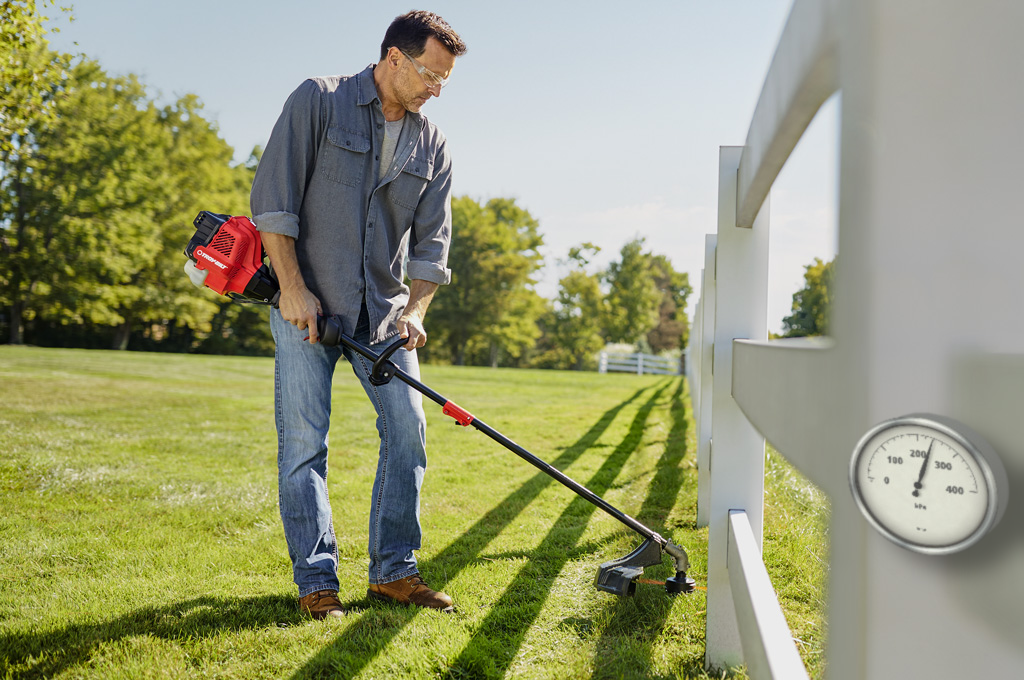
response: 240; kPa
